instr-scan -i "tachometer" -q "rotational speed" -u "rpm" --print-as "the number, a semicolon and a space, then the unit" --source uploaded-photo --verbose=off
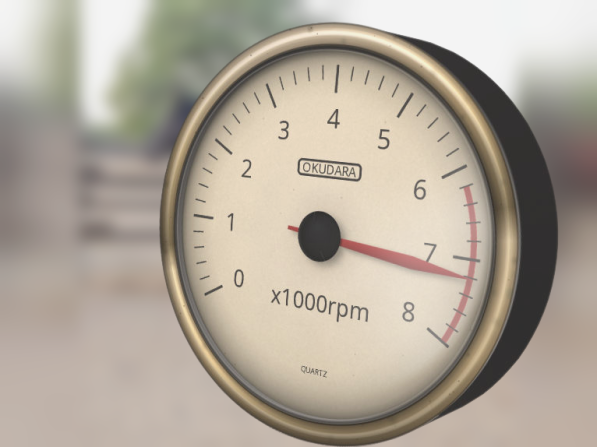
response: 7200; rpm
